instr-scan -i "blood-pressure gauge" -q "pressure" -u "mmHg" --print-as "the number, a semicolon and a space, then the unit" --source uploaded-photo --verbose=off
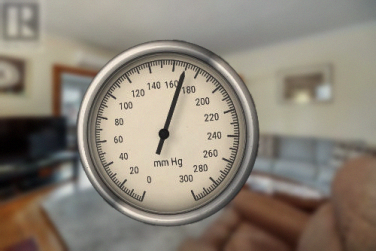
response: 170; mmHg
